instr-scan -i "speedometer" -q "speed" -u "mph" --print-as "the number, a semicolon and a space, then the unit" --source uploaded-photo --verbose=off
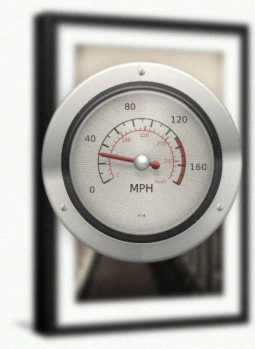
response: 30; mph
